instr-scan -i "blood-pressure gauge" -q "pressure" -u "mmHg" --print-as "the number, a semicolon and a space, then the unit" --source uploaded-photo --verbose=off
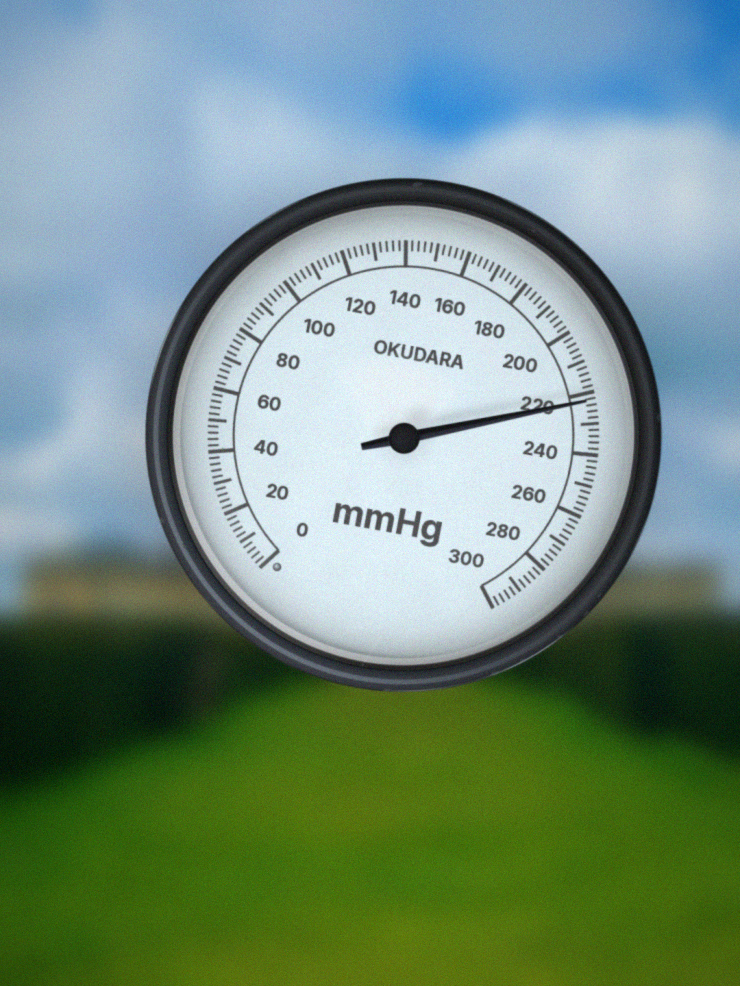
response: 222; mmHg
